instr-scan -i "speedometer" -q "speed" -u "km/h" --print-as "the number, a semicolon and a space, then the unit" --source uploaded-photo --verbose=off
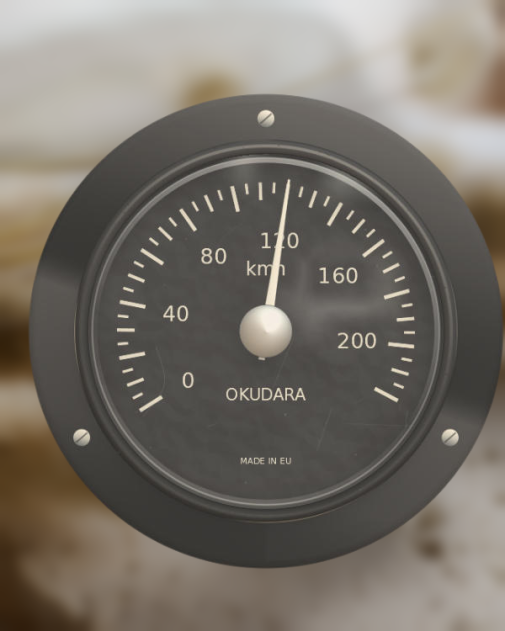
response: 120; km/h
